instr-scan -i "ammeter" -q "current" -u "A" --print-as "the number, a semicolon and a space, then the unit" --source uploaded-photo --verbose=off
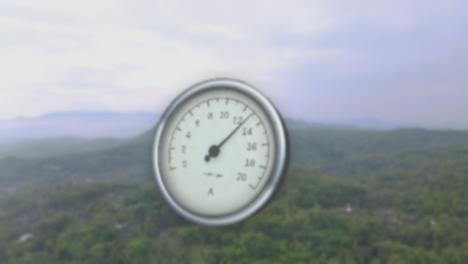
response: 13; A
